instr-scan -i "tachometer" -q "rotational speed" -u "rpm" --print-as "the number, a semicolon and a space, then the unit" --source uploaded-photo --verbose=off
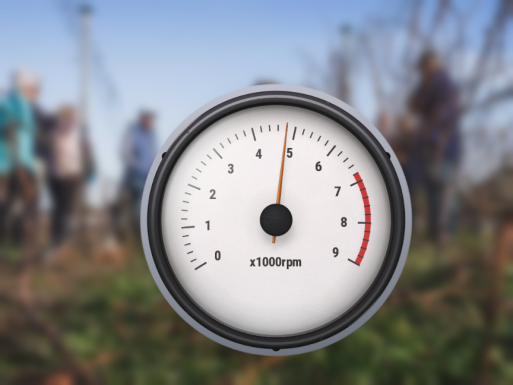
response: 4800; rpm
